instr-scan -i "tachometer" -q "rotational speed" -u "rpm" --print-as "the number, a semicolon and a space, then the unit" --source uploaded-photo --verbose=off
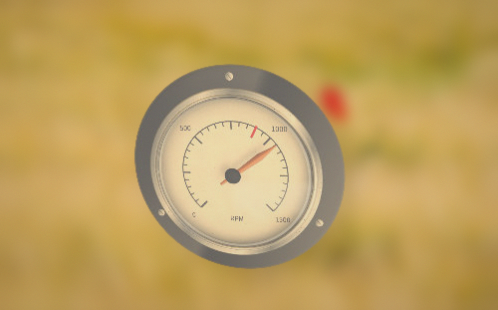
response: 1050; rpm
